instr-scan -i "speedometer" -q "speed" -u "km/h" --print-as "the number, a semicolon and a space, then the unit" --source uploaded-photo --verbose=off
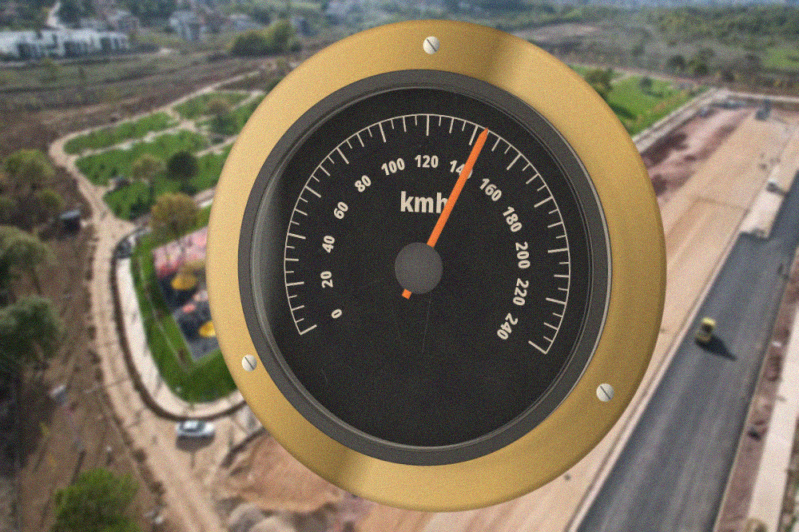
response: 145; km/h
